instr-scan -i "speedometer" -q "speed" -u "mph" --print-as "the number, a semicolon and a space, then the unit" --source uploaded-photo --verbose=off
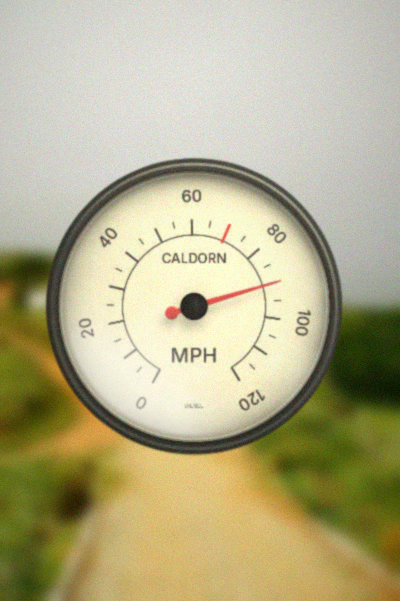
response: 90; mph
